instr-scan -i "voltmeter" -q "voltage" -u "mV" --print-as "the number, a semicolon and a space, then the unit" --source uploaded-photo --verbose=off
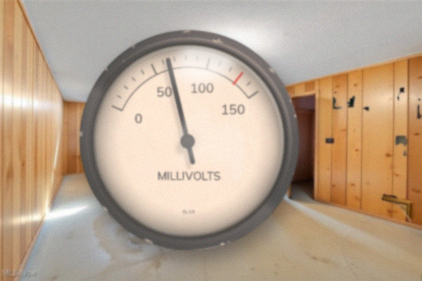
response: 65; mV
